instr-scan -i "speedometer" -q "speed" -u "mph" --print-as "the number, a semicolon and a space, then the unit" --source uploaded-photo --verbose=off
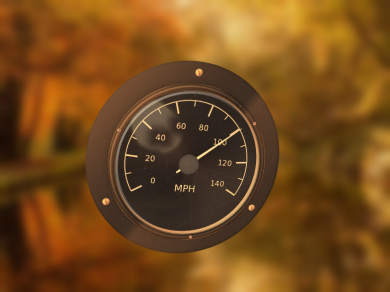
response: 100; mph
